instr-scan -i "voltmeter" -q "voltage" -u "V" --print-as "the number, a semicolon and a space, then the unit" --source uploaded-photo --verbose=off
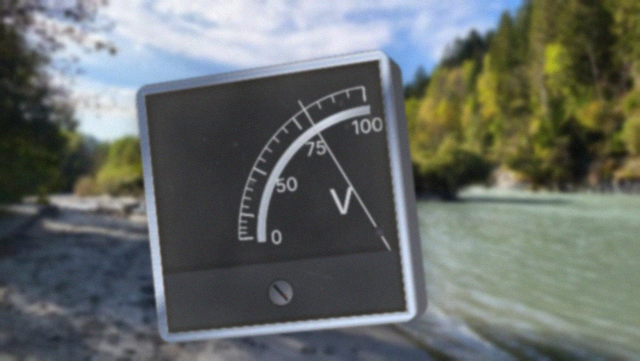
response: 80; V
